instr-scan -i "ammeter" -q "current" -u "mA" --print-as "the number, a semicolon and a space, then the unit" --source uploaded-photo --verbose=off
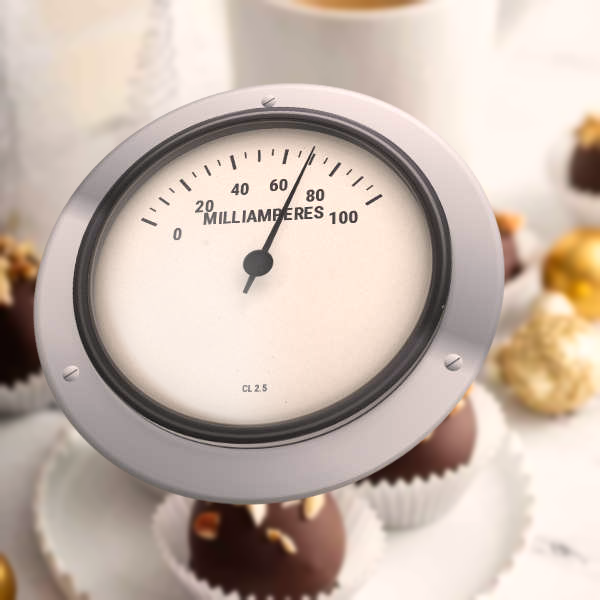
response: 70; mA
